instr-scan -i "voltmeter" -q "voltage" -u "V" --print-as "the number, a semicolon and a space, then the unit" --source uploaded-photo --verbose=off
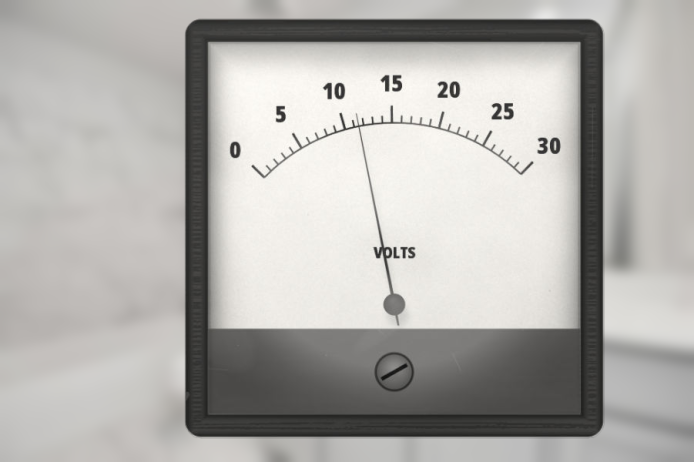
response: 11.5; V
